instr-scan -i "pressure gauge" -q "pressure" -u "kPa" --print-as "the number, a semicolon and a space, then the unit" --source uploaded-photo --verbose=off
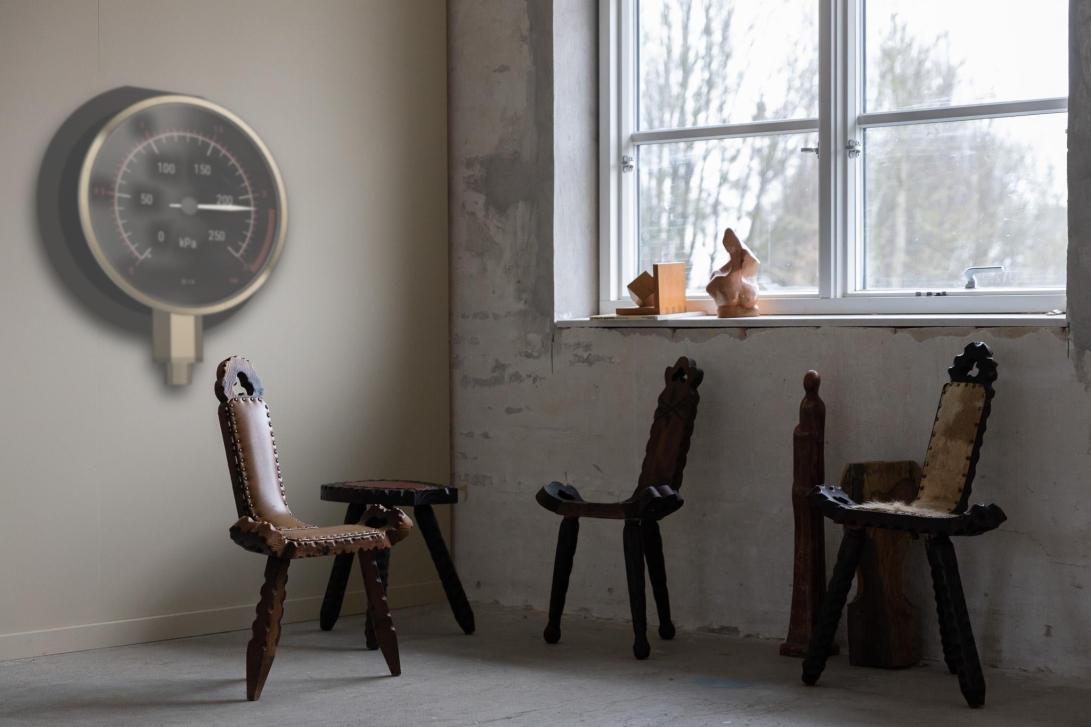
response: 210; kPa
